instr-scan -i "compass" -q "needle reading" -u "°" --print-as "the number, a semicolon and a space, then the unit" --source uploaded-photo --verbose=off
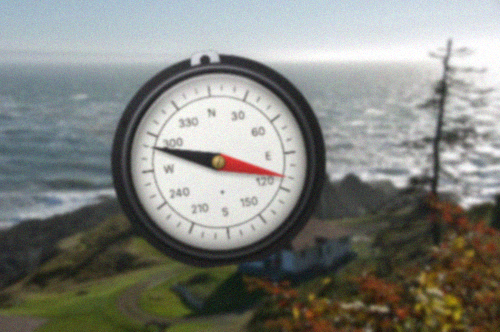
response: 110; °
